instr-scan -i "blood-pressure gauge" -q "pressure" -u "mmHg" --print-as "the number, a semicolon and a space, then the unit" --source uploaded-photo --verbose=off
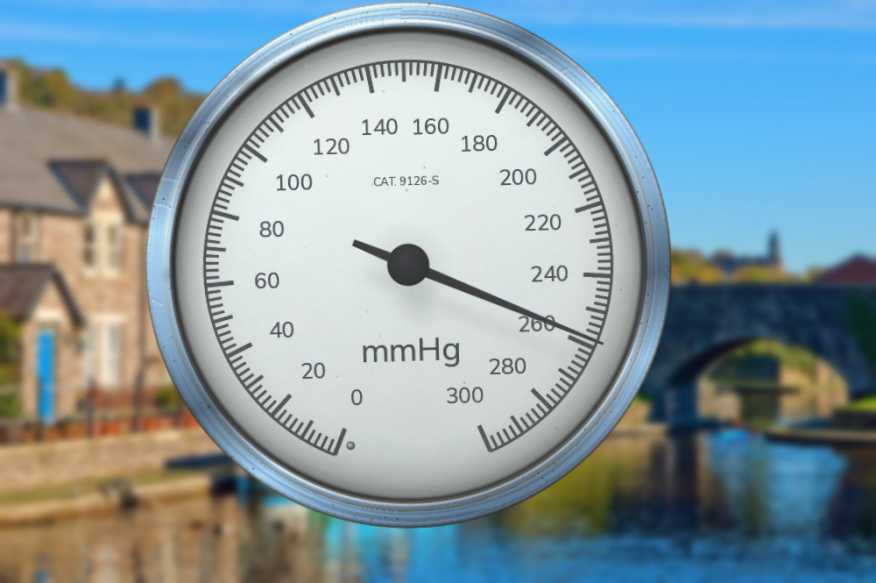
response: 258; mmHg
